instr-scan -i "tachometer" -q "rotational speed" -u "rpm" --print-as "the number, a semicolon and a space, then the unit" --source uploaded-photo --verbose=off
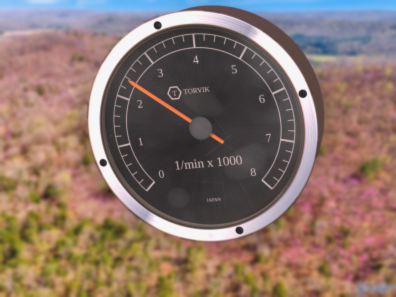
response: 2400; rpm
